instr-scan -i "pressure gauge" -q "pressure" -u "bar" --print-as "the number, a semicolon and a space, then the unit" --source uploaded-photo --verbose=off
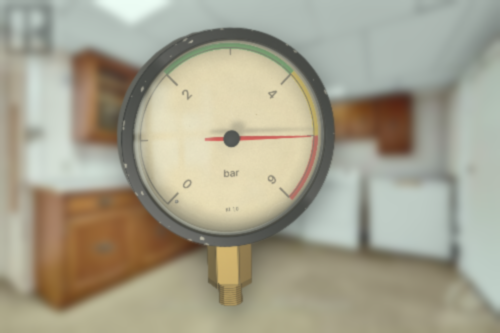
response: 5; bar
